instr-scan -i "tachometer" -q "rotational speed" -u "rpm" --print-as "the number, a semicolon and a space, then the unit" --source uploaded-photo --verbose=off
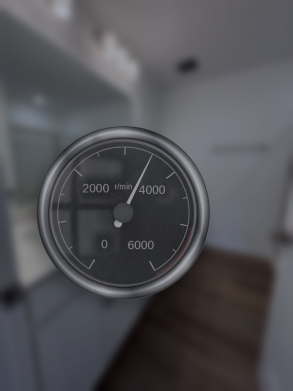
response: 3500; rpm
